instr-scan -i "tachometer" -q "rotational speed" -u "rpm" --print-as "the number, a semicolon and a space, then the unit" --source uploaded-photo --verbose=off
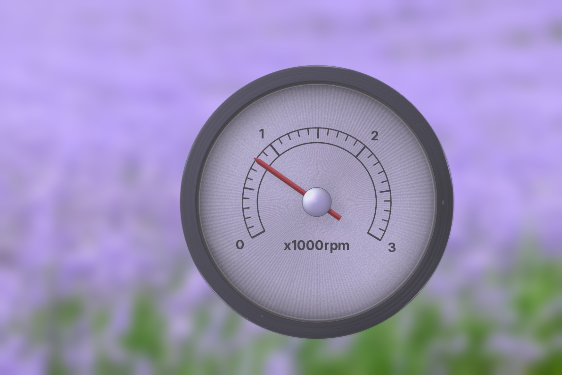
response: 800; rpm
